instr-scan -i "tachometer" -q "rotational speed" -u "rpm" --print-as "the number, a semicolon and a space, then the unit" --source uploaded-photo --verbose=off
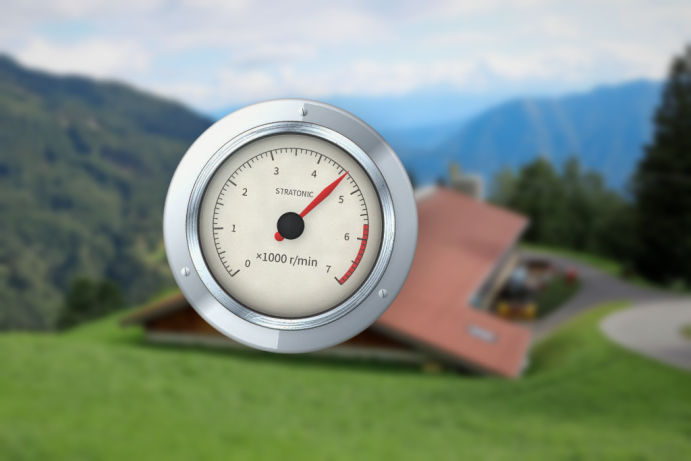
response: 4600; rpm
